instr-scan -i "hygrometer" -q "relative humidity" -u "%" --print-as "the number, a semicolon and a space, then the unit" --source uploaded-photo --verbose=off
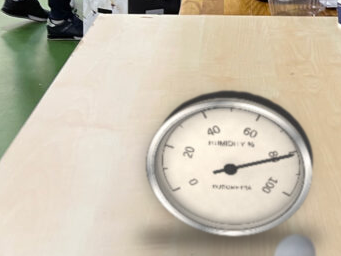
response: 80; %
